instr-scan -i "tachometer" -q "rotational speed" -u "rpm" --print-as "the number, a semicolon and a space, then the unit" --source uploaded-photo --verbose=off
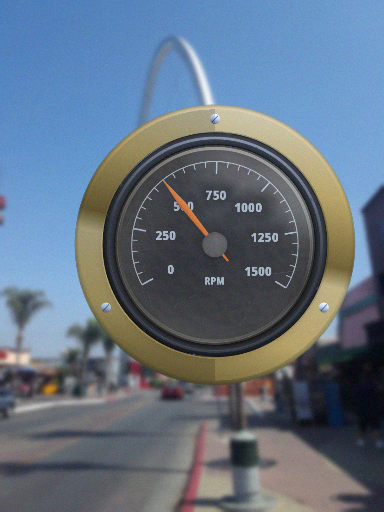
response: 500; rpm
